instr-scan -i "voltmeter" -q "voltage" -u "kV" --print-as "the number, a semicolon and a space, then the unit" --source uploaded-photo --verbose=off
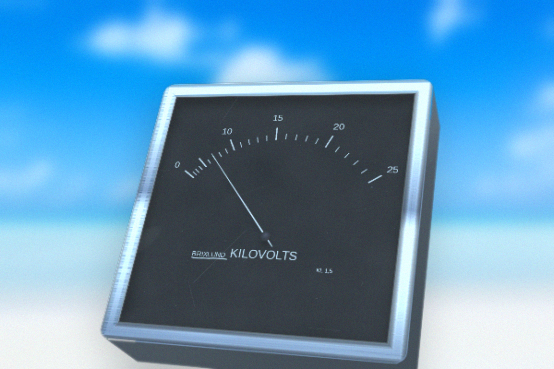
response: 7; kV
